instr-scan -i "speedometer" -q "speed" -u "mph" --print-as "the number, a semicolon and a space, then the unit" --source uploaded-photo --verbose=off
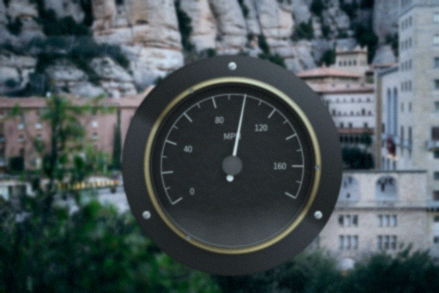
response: 100; mph
